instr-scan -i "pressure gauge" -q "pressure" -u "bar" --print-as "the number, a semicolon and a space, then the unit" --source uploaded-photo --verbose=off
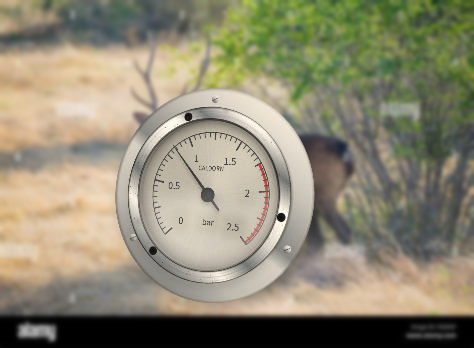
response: 0.85; bar
